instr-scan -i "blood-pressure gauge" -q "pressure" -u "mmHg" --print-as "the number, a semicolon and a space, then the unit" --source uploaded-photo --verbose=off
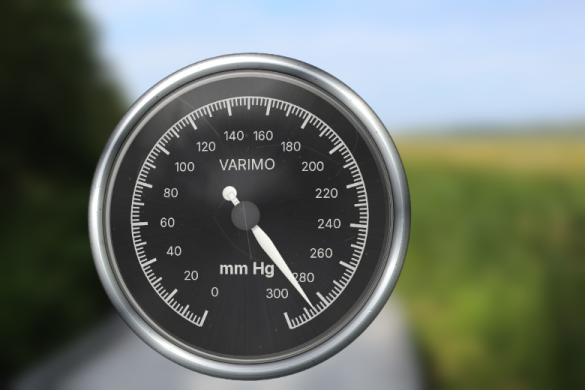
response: 286; mmHg
